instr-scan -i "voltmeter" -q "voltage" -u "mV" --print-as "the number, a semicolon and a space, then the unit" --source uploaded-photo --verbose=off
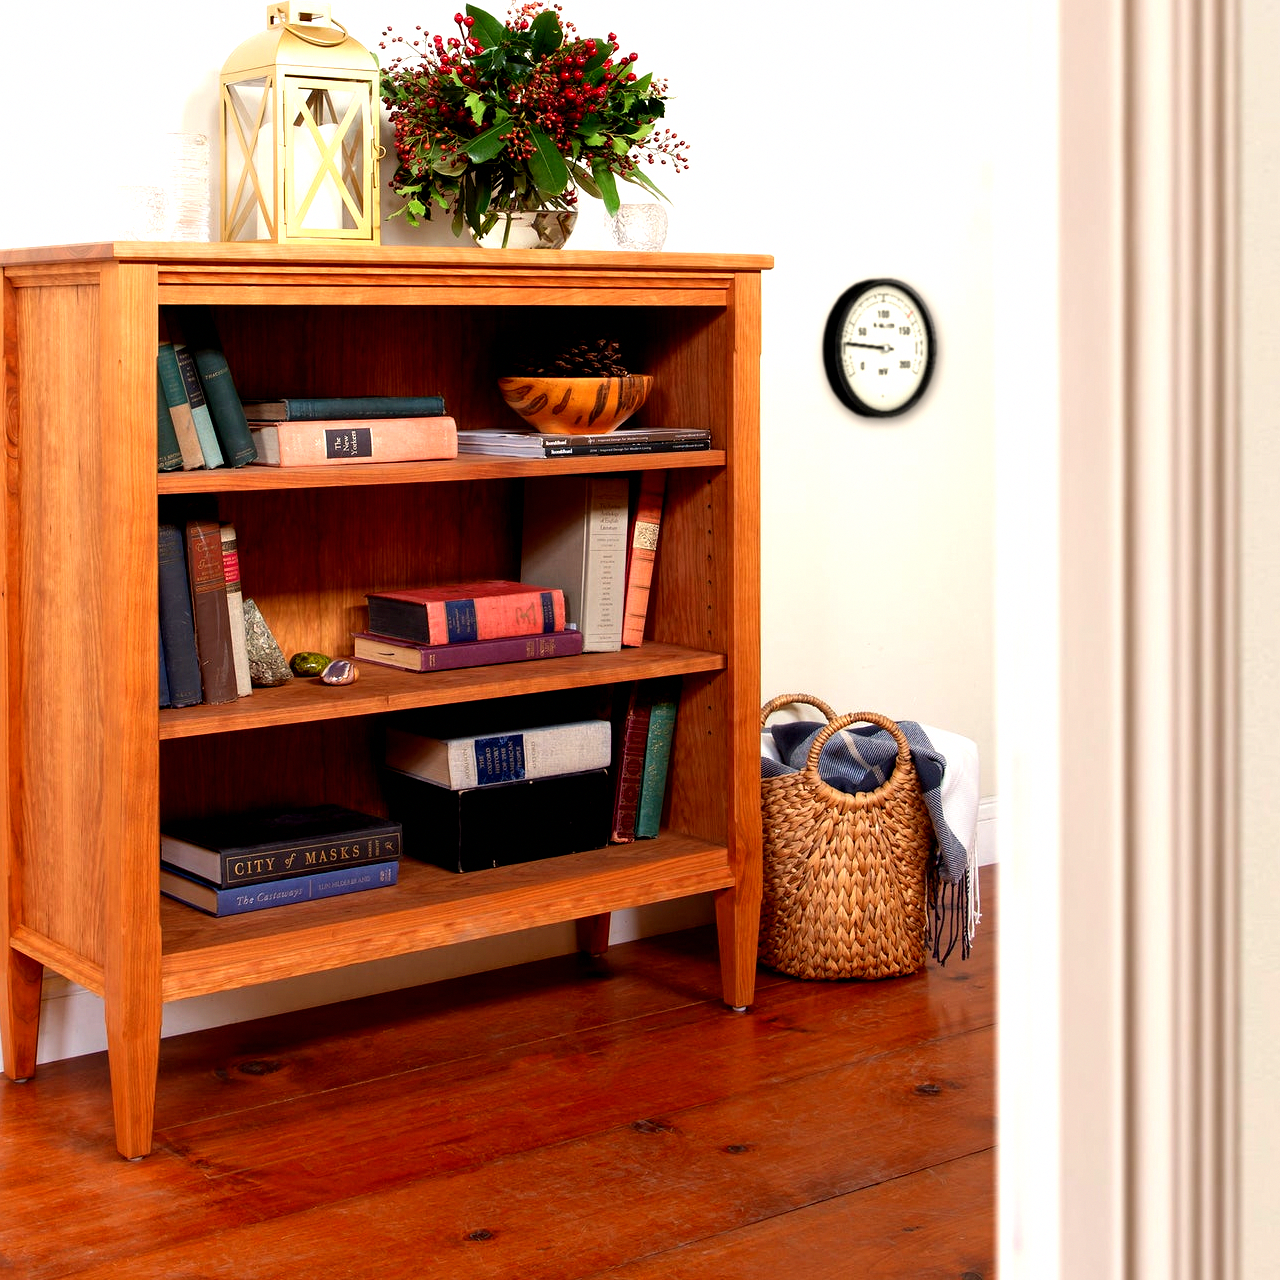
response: 30; mV
